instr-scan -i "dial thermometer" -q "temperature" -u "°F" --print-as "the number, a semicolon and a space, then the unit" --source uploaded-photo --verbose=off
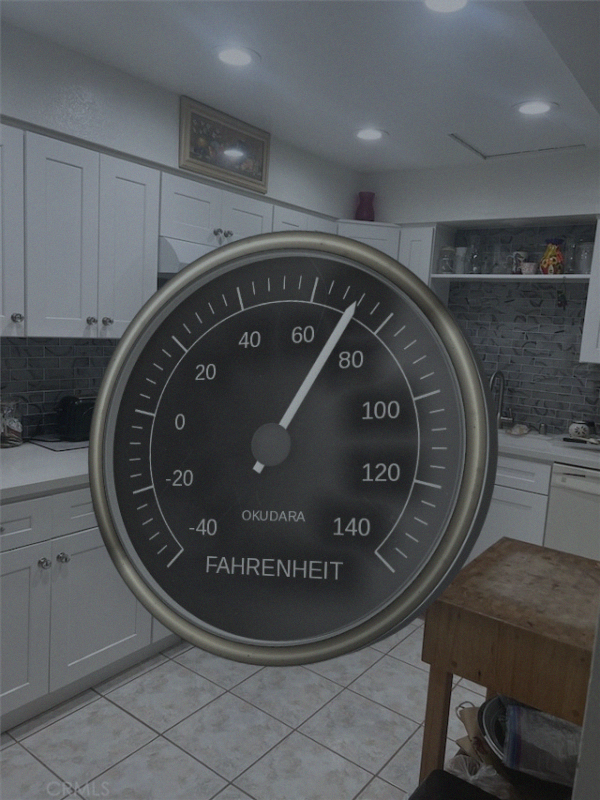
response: 72; °F
